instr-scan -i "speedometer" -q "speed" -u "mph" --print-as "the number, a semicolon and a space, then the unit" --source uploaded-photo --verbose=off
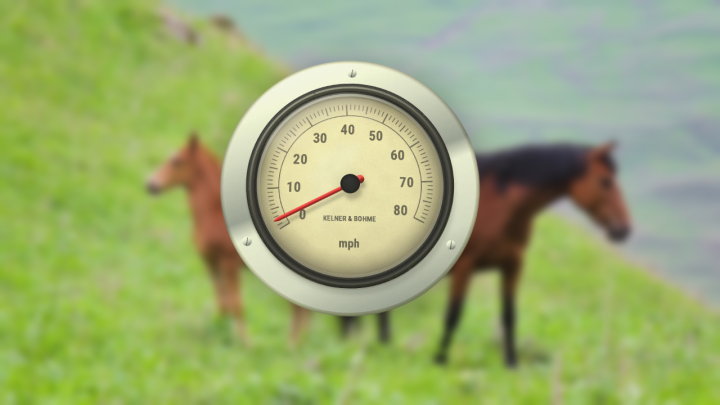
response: 2; mph
